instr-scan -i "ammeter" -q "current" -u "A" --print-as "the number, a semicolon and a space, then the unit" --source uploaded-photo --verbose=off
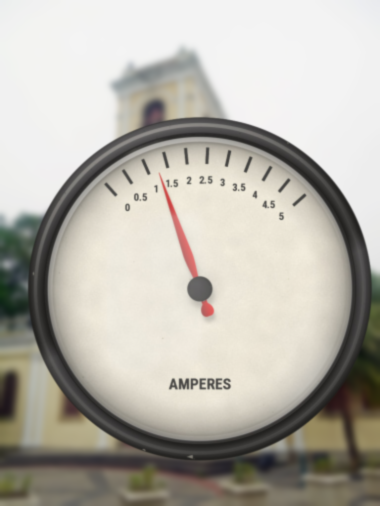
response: 1.25; A
